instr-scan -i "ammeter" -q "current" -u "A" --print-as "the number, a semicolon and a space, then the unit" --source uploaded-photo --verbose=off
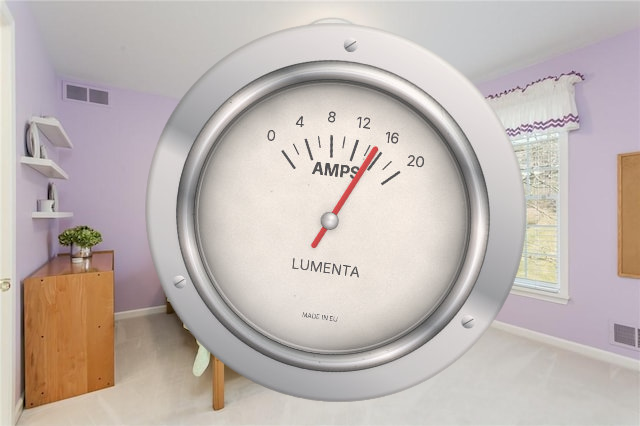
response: 15; A
